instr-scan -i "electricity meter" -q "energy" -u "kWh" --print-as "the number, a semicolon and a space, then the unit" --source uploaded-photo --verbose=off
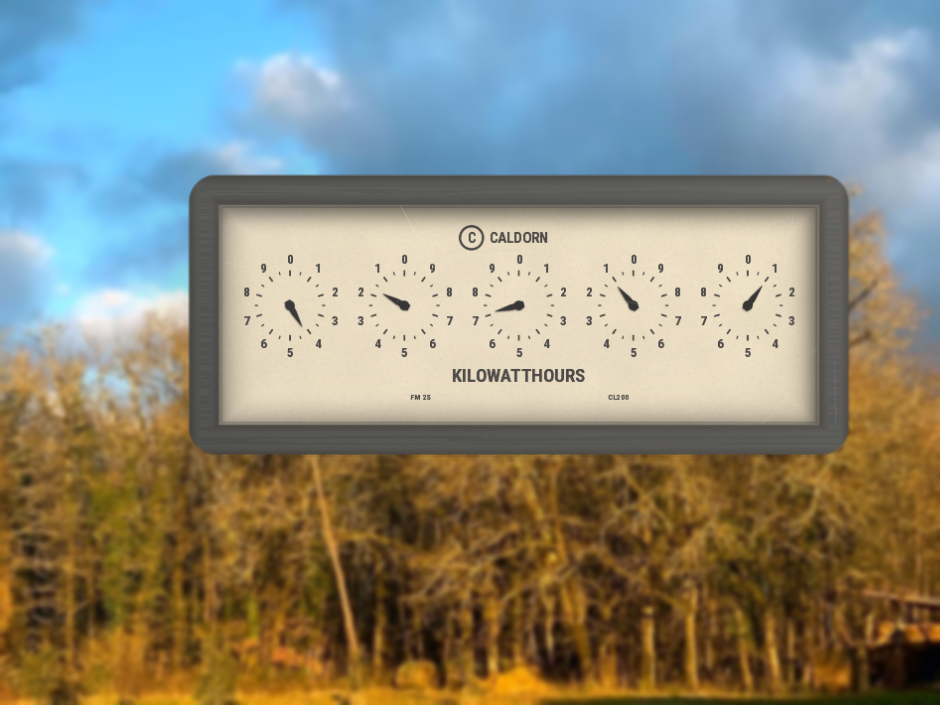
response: 41711; kWh
